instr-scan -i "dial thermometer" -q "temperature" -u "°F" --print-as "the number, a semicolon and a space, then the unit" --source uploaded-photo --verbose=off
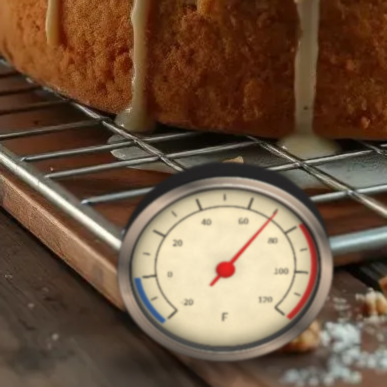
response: 70; °F
